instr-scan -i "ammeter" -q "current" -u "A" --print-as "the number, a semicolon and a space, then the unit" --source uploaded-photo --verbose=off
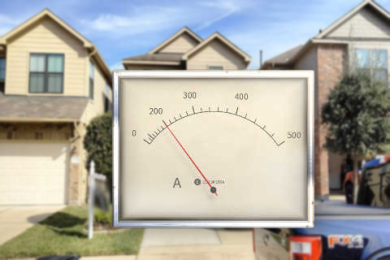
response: 200; A
